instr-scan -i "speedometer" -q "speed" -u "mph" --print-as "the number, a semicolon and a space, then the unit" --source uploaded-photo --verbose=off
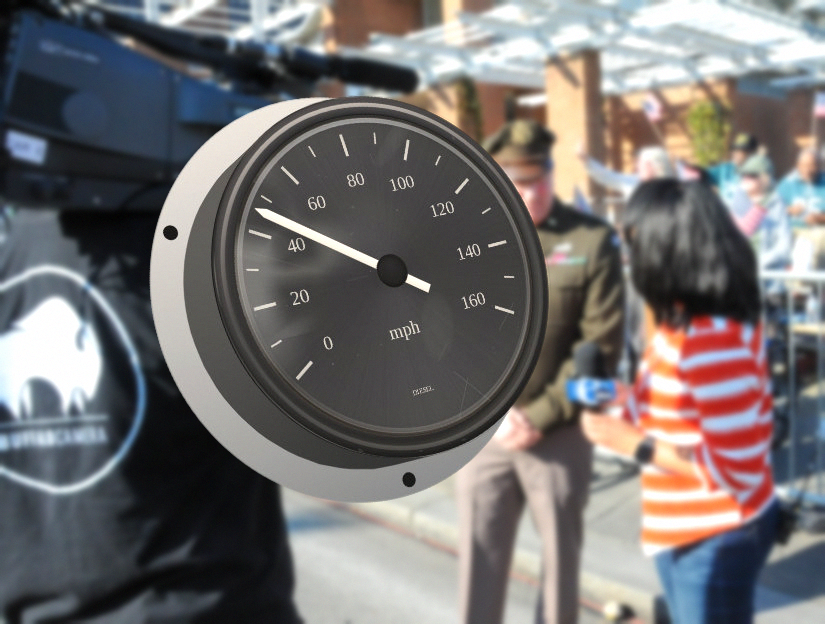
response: 45; mph
